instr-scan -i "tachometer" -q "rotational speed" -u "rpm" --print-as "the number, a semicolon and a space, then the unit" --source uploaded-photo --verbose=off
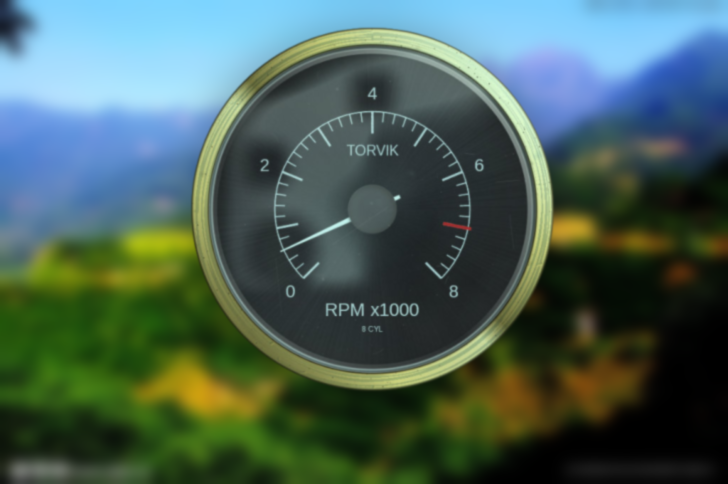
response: 600; rpm
